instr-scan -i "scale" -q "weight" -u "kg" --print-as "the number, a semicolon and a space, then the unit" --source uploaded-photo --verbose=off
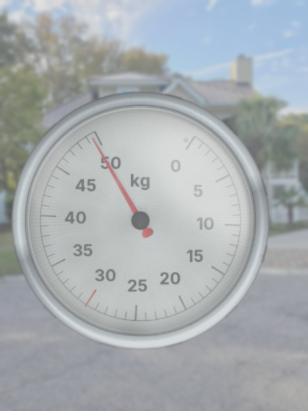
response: 49.5; kg
